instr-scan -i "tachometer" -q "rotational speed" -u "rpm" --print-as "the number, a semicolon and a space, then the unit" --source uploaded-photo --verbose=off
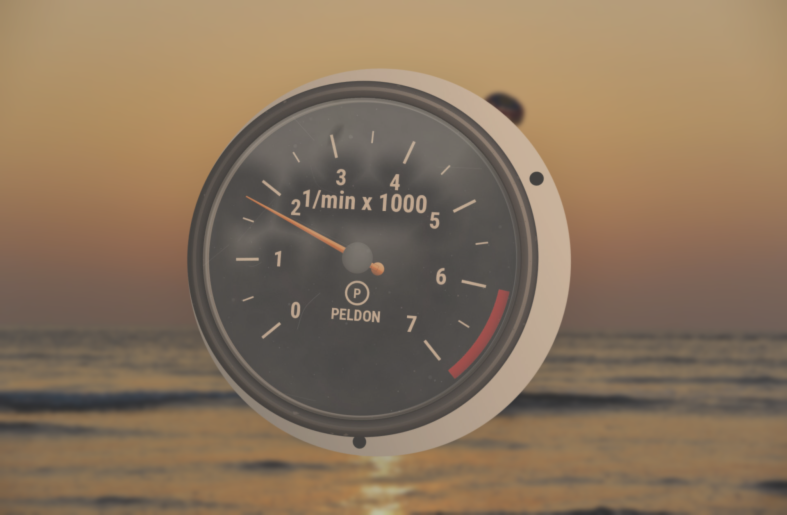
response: 1750; rpm
